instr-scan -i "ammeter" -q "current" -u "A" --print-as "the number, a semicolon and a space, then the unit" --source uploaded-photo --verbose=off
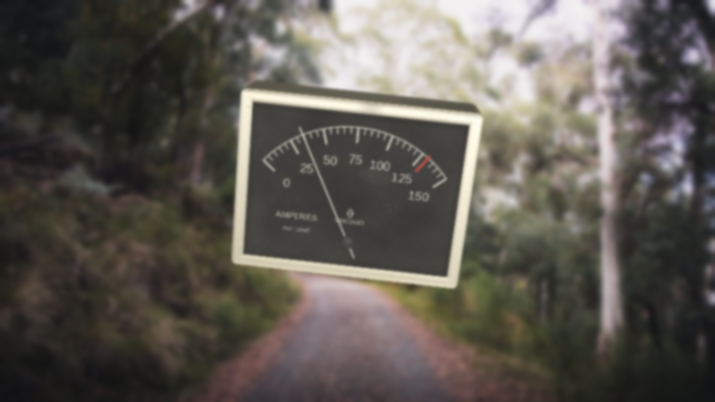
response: 35; A
